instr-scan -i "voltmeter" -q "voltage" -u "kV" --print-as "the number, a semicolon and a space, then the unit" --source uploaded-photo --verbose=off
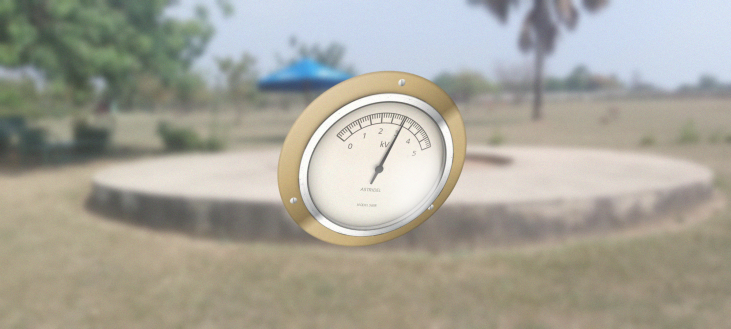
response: 3; kV
